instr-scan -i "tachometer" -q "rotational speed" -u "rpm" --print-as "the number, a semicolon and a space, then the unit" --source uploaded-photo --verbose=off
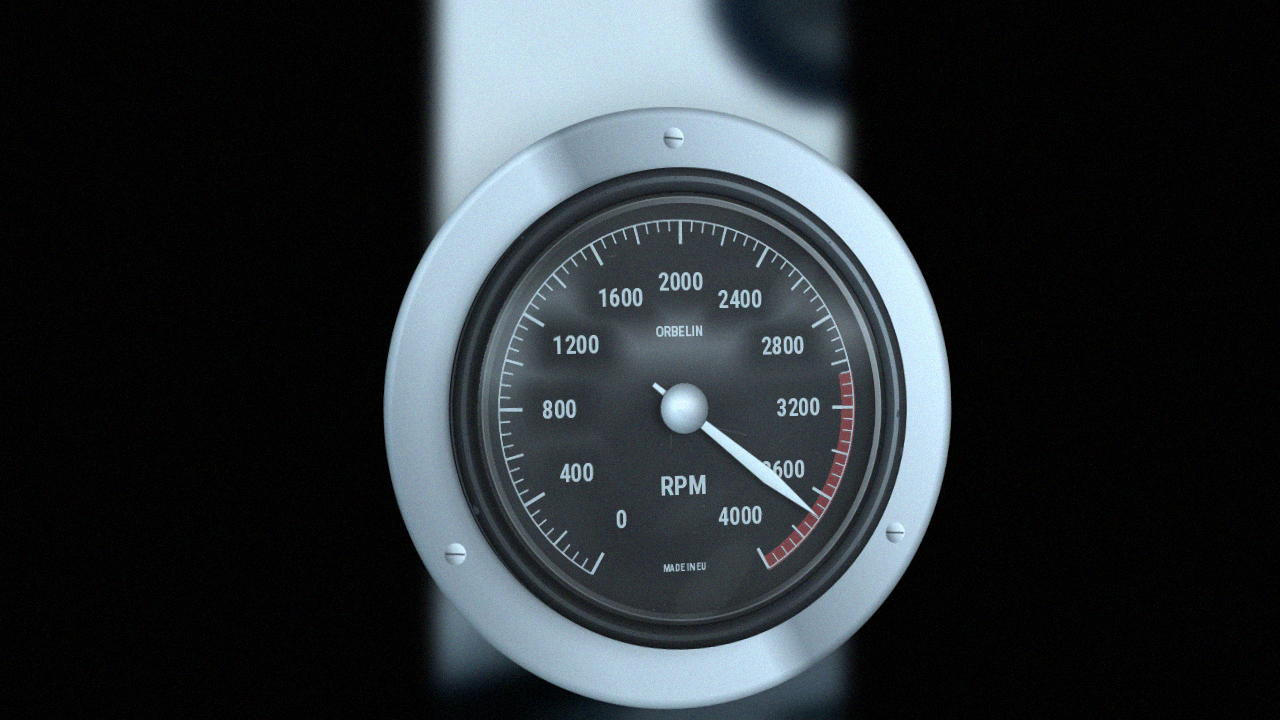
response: 3700; rpm
